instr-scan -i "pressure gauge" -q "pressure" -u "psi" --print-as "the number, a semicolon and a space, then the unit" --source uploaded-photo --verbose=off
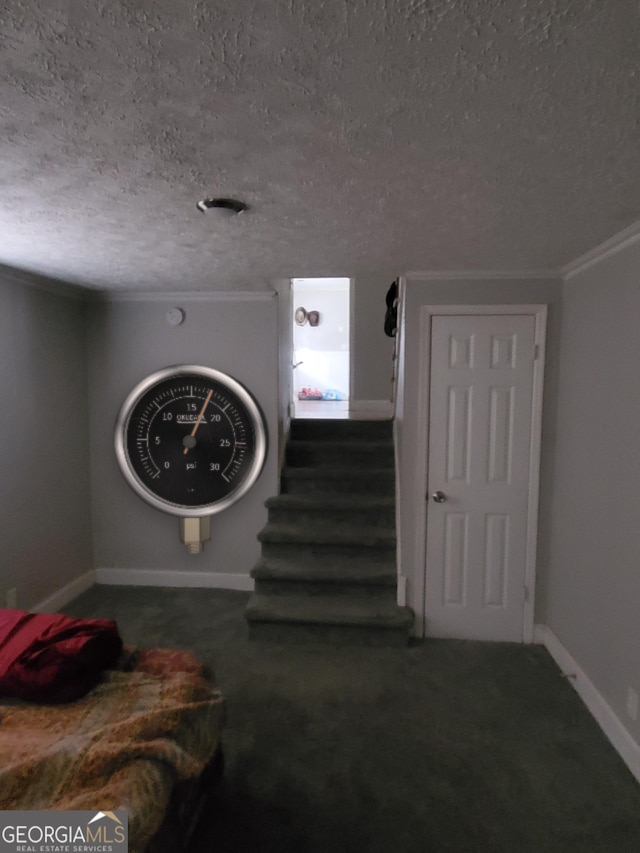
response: 17.5; psi
